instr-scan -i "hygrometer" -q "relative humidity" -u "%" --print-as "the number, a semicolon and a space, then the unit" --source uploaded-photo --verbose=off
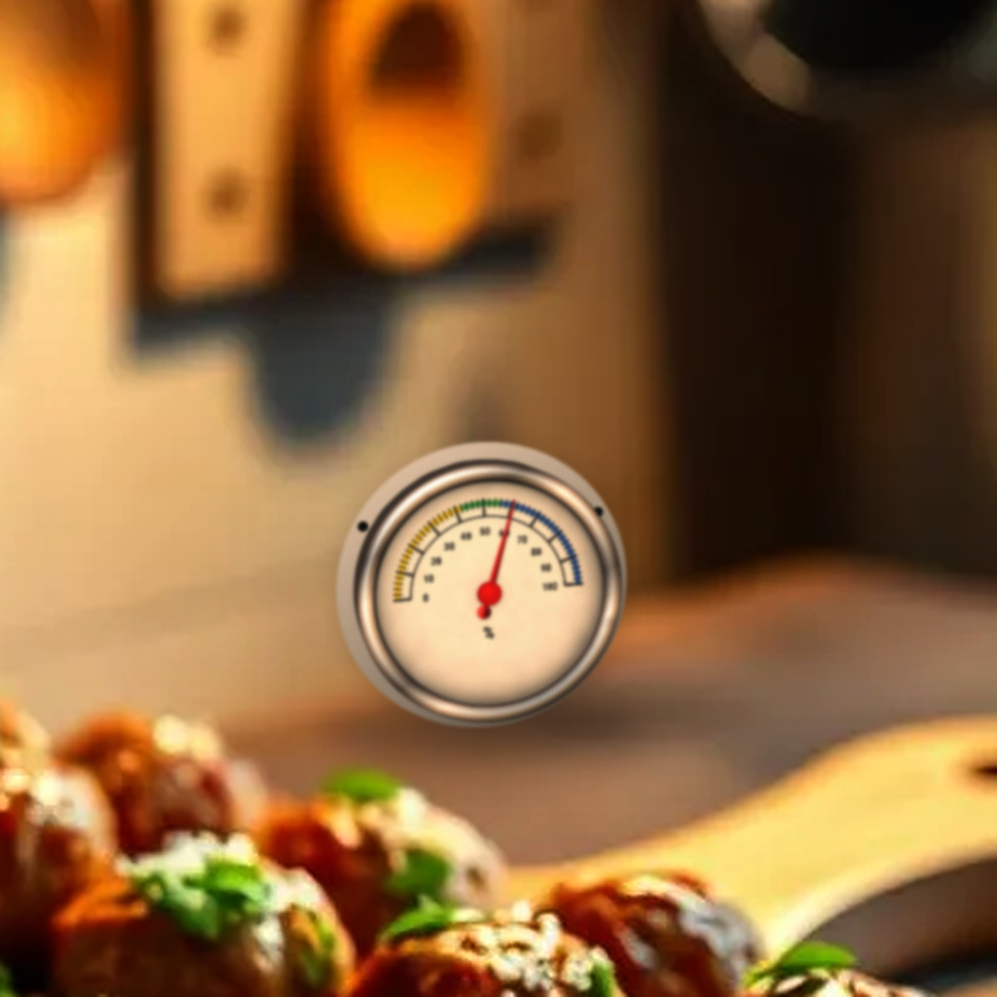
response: 60; %
